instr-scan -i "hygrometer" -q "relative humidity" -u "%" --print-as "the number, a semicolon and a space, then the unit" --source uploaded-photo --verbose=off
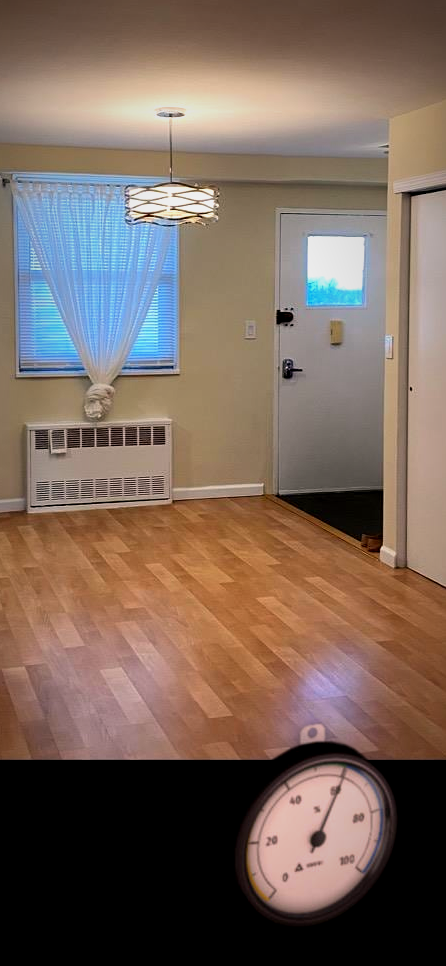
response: 60; %
